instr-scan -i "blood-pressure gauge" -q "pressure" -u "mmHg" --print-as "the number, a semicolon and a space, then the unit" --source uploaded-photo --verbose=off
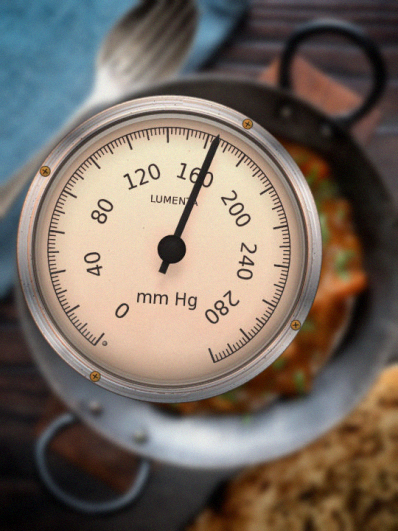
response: 164; mmHg
